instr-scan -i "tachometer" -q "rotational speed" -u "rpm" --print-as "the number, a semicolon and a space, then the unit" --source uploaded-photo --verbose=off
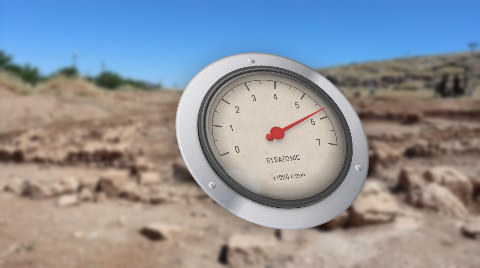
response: 5750; rpm
